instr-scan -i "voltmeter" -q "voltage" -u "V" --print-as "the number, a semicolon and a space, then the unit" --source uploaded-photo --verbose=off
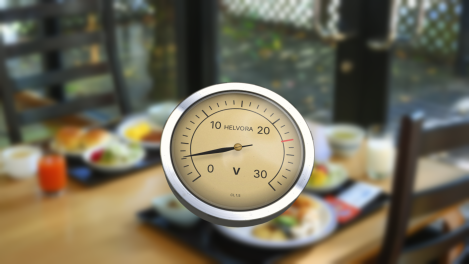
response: 3; V
